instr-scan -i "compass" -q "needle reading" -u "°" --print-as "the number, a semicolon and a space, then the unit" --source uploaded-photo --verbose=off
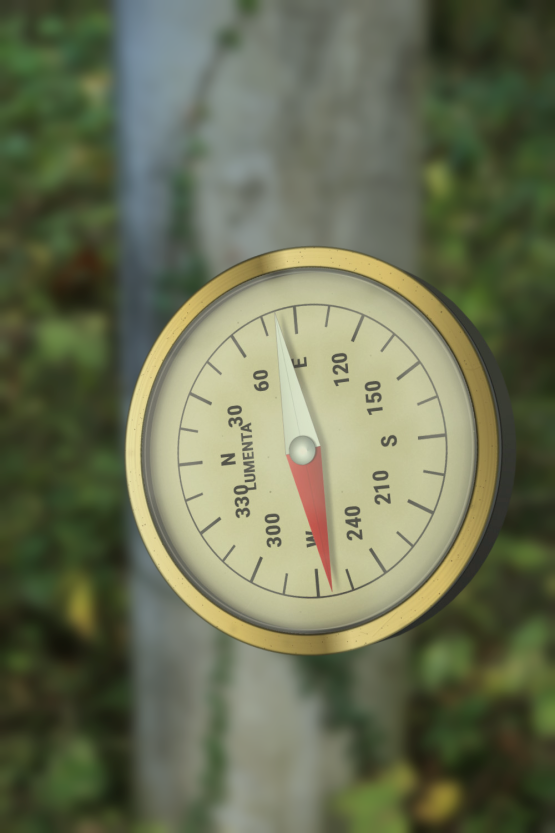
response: 262.5; °
